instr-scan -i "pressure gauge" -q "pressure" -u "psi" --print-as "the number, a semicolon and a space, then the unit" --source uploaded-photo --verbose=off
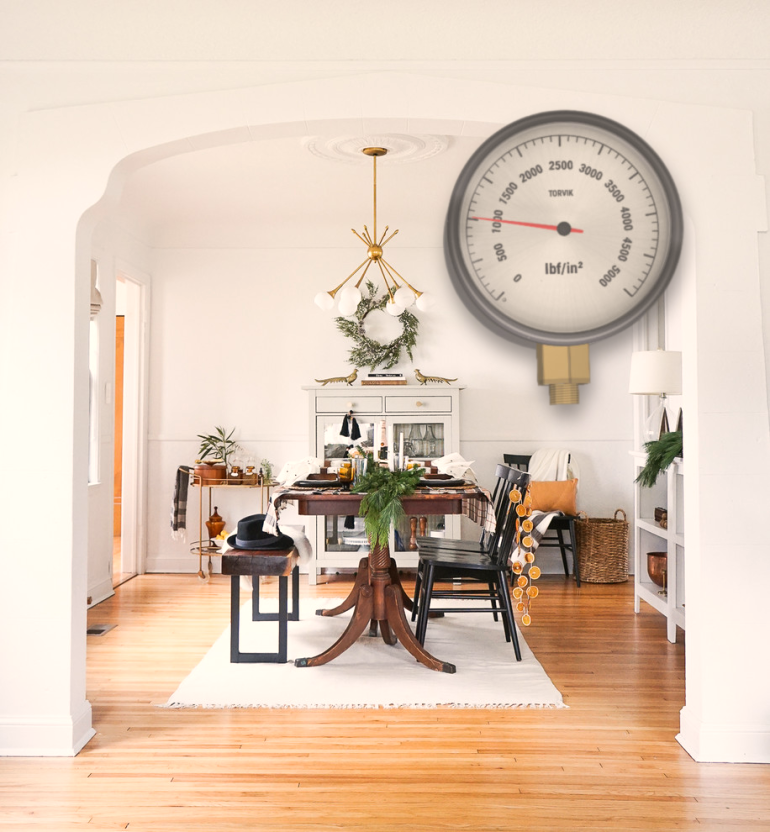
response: 1000; psi
